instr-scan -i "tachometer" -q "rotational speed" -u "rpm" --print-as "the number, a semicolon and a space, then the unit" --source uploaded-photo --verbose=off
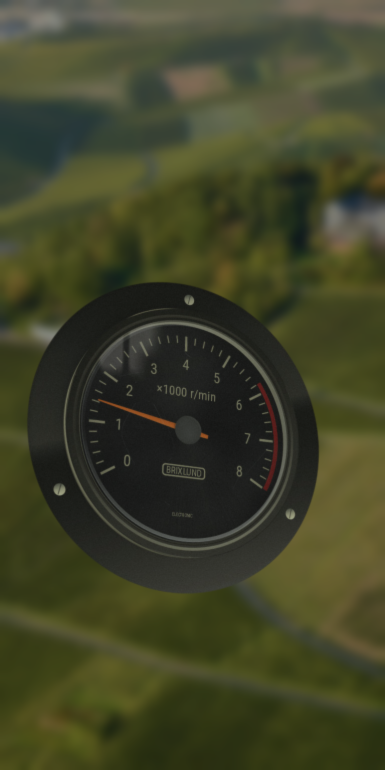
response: 1400; rpm
